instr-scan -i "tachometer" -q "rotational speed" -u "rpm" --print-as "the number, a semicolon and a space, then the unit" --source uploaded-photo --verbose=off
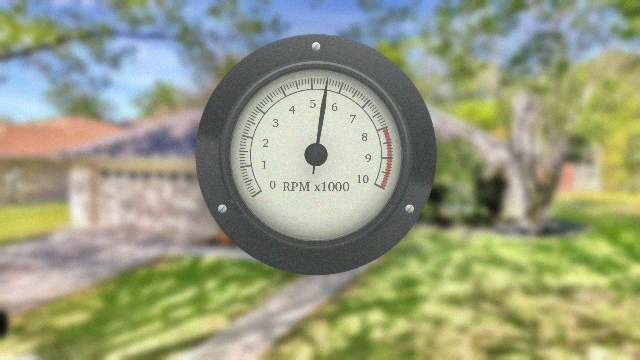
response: 5500; rpm
